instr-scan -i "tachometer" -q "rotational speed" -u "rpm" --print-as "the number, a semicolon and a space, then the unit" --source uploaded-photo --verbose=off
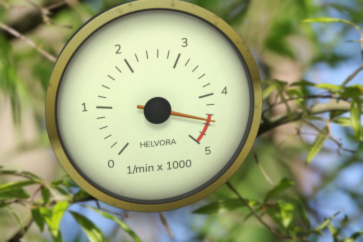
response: 4500; rpm
